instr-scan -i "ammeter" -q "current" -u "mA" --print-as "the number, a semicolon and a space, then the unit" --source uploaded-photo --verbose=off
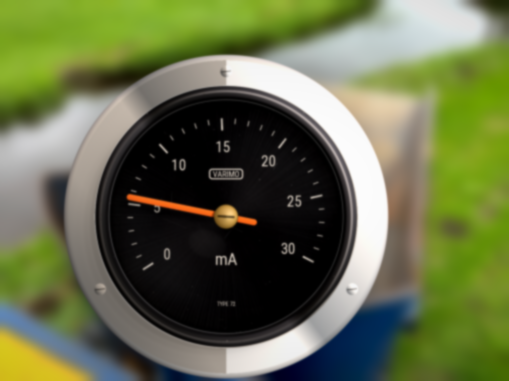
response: 5.5; mA
